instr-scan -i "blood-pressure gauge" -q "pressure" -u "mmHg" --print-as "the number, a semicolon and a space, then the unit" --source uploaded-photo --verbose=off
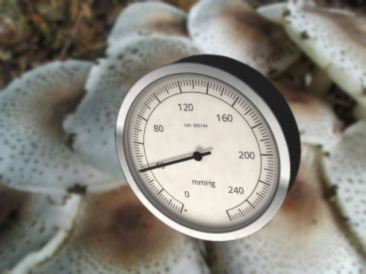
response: 40; mmHg
